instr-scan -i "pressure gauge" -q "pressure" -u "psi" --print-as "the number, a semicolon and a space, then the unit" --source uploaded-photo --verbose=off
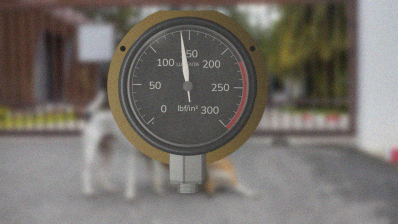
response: 140; psi
